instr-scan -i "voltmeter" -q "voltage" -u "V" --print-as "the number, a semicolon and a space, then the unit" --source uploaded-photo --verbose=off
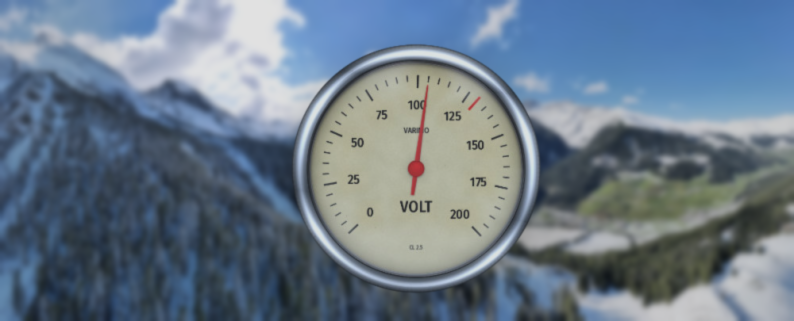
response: 105; V
